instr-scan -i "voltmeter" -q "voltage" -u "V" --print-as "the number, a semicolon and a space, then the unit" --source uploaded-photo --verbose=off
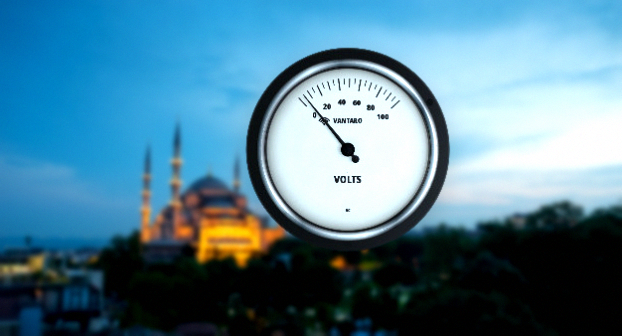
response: 5; V
